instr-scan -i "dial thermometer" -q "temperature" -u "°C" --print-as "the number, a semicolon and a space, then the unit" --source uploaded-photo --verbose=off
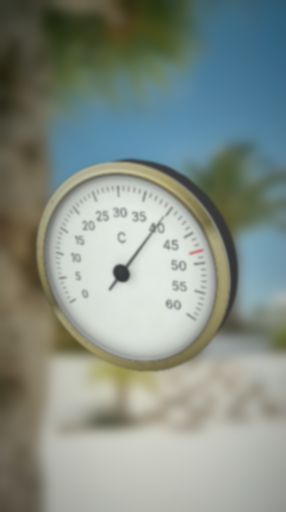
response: 40; °C
